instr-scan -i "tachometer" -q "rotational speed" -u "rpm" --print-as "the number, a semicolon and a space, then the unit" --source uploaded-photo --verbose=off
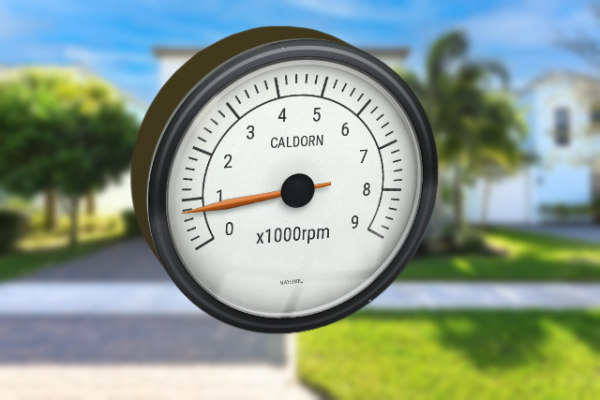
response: 800; rpm
